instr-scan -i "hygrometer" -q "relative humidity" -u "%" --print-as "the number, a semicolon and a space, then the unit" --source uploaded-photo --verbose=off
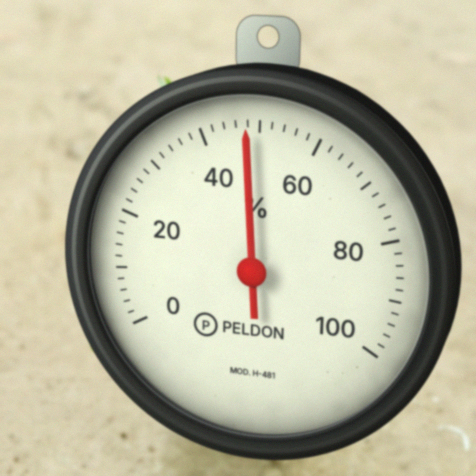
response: 48; %
